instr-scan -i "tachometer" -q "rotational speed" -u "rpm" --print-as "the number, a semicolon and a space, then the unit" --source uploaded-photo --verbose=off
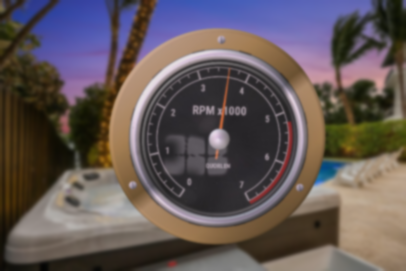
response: 3600; rpm
